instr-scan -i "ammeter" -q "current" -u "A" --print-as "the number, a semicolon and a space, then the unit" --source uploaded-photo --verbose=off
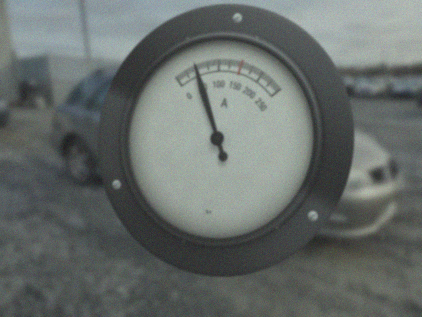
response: 50; A
